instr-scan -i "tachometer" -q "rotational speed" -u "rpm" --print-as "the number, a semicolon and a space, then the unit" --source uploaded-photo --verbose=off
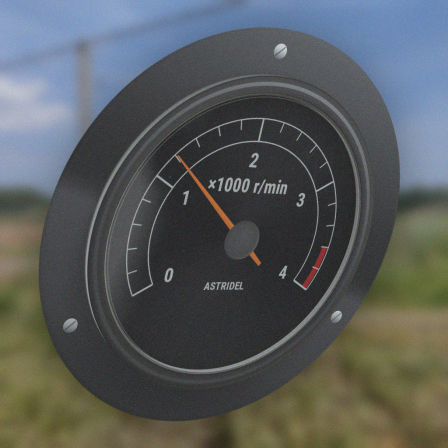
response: 1200; rpm
